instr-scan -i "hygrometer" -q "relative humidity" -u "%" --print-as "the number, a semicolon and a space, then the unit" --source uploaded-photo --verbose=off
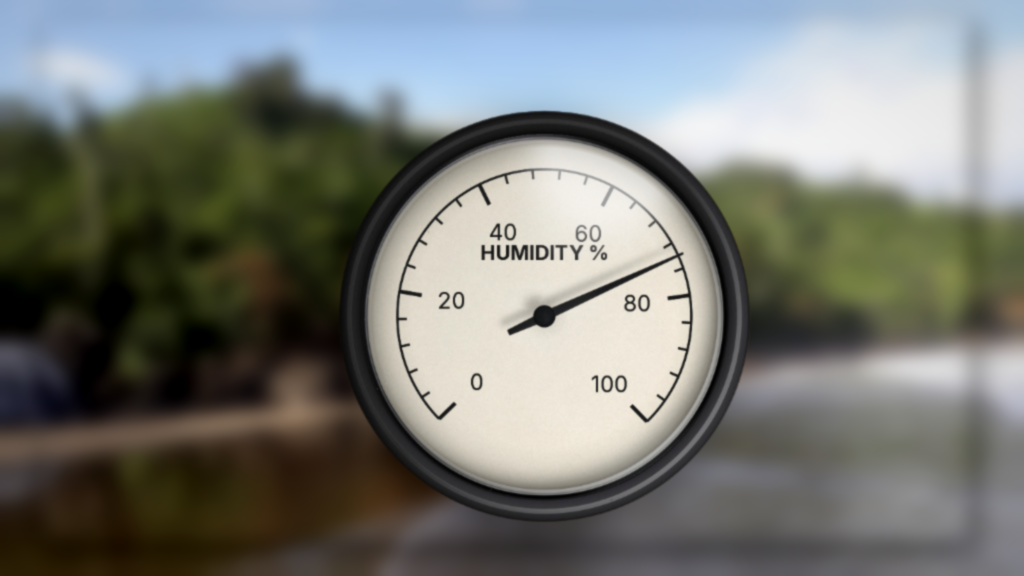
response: 74; %
